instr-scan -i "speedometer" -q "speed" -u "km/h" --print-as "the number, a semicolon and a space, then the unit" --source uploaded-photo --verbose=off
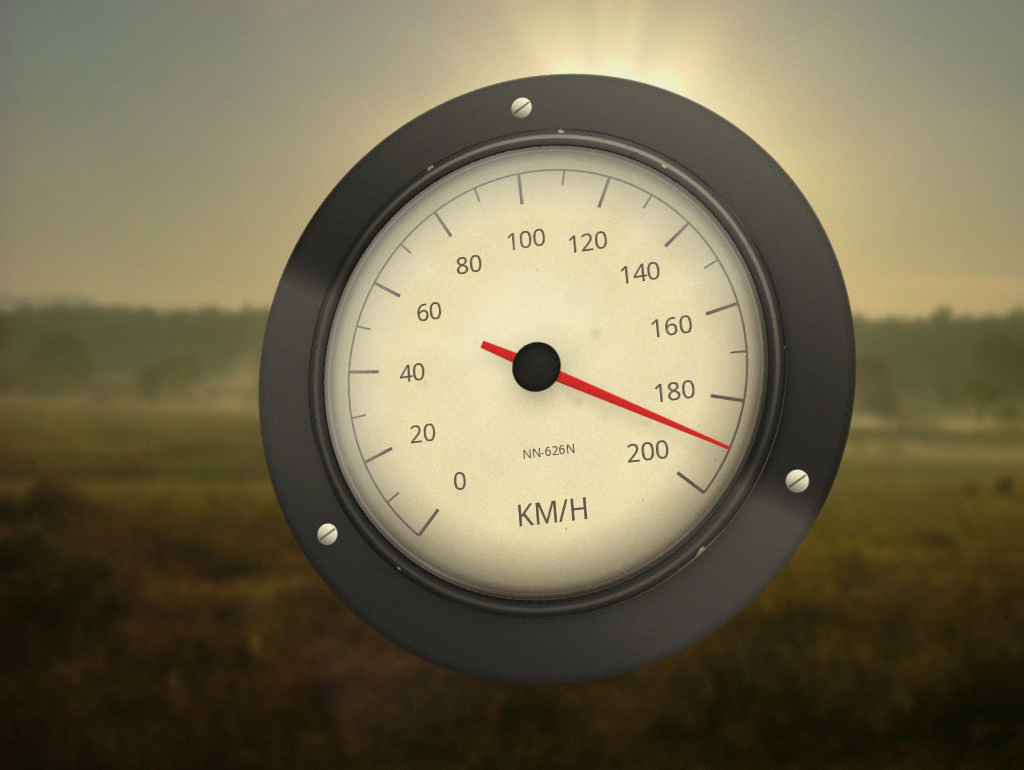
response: 190; km/h
